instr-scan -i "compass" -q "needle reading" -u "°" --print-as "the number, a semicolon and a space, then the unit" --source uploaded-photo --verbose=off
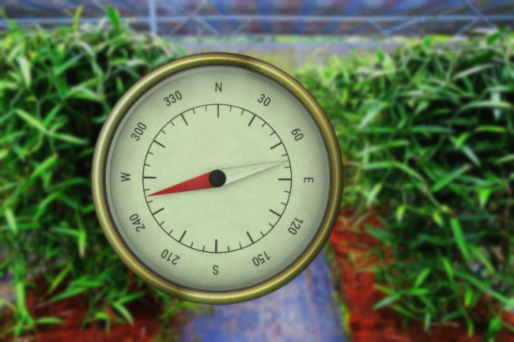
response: 255; °
